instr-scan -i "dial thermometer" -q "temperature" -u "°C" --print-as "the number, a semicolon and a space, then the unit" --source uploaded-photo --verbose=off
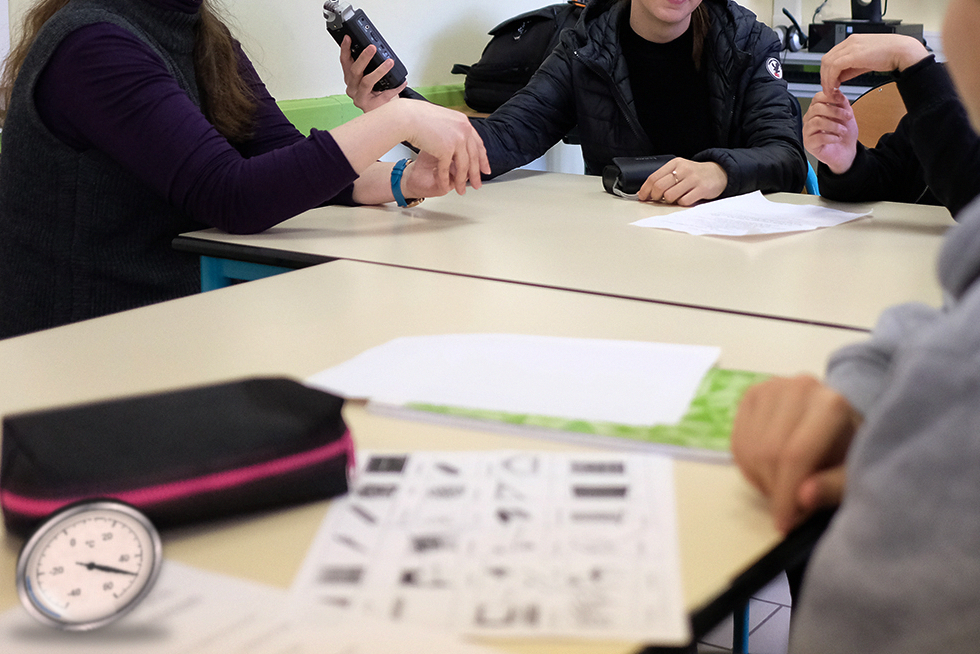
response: 48; °C
